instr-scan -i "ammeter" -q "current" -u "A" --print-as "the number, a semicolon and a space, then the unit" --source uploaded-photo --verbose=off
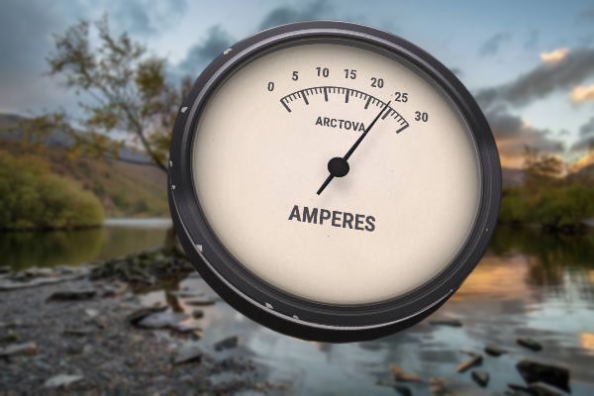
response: 24; A
